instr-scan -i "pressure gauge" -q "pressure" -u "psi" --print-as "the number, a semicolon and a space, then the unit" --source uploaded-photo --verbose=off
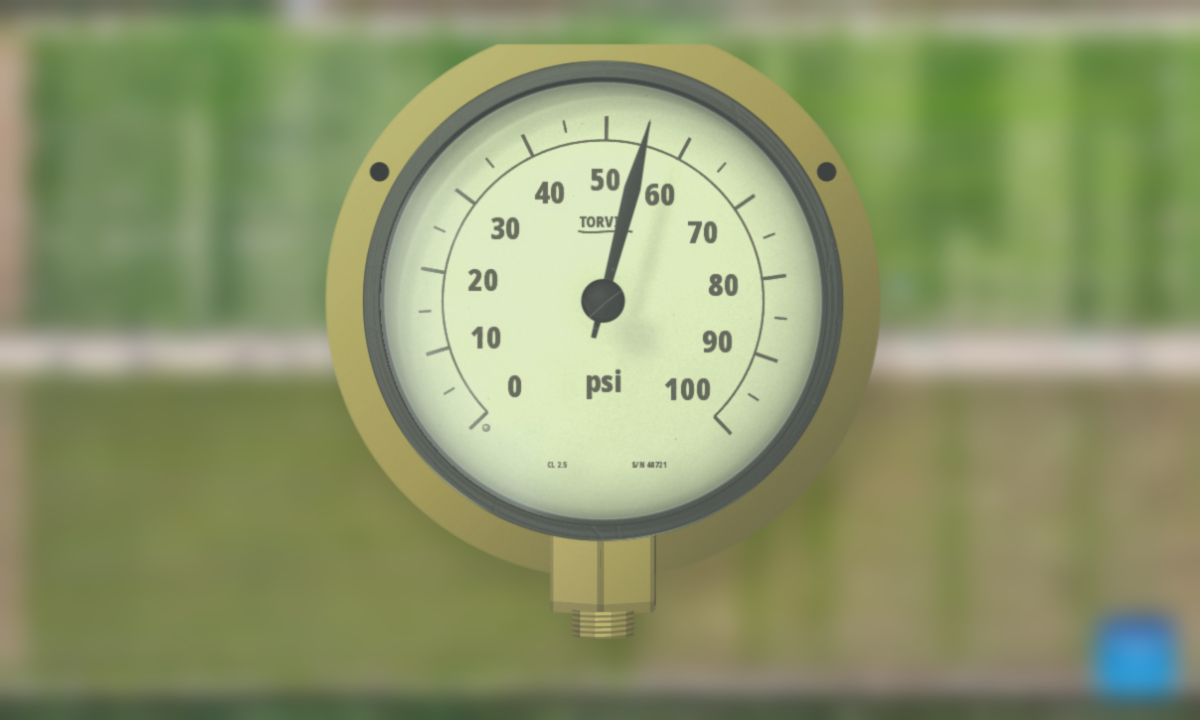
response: 55; psi
